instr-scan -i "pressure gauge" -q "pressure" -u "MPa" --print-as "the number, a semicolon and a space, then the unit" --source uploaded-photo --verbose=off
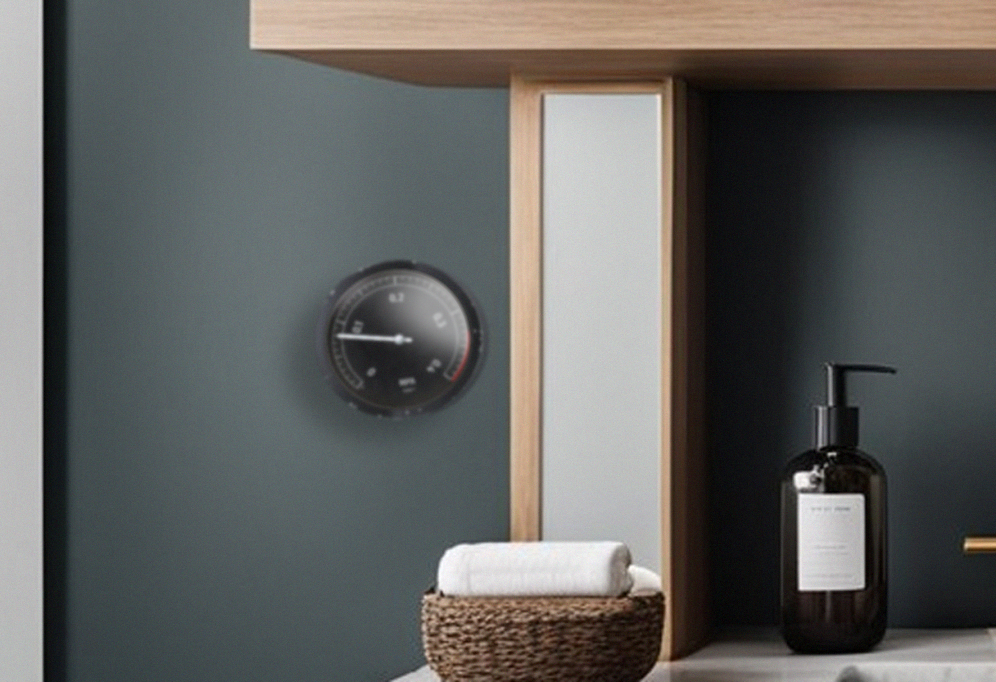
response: 0.08; MPa
